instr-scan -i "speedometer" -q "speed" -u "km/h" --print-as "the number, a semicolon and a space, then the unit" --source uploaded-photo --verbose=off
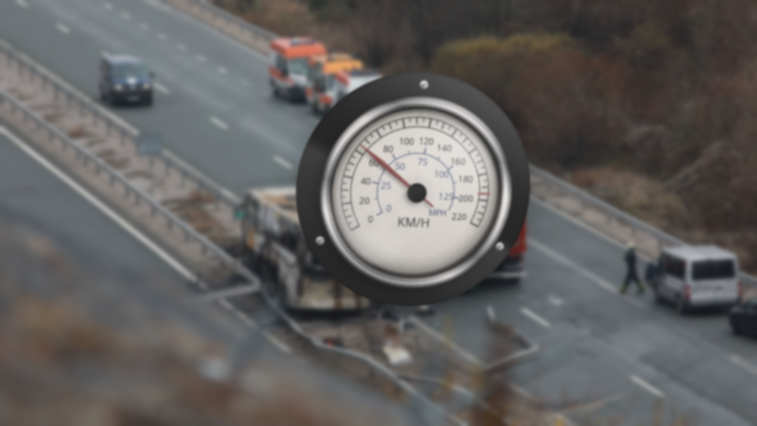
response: 65; km/h
